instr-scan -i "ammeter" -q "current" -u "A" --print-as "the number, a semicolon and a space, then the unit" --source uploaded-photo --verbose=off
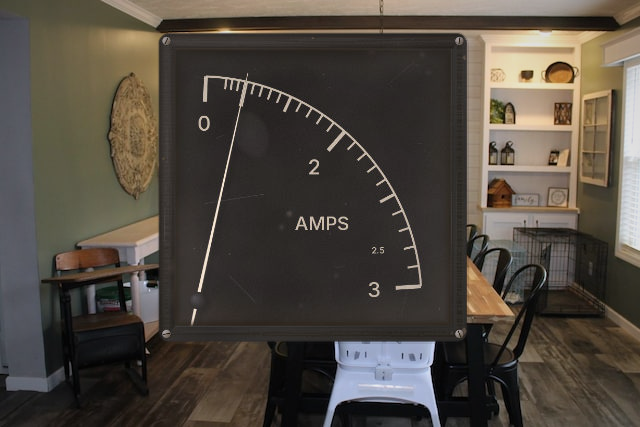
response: 1; A
